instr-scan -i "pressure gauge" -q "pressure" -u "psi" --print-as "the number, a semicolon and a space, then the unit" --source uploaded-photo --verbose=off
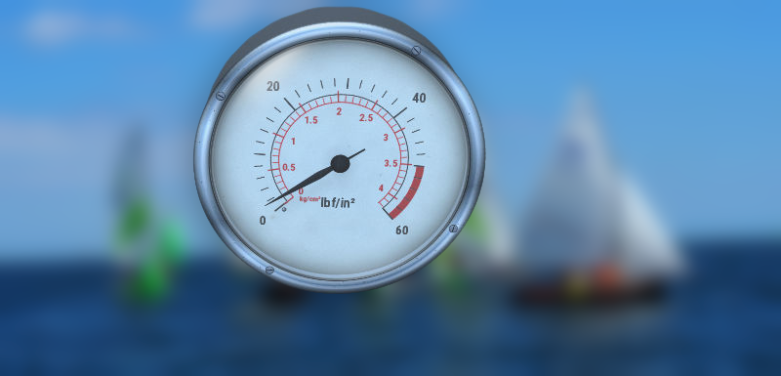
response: 2; psi
